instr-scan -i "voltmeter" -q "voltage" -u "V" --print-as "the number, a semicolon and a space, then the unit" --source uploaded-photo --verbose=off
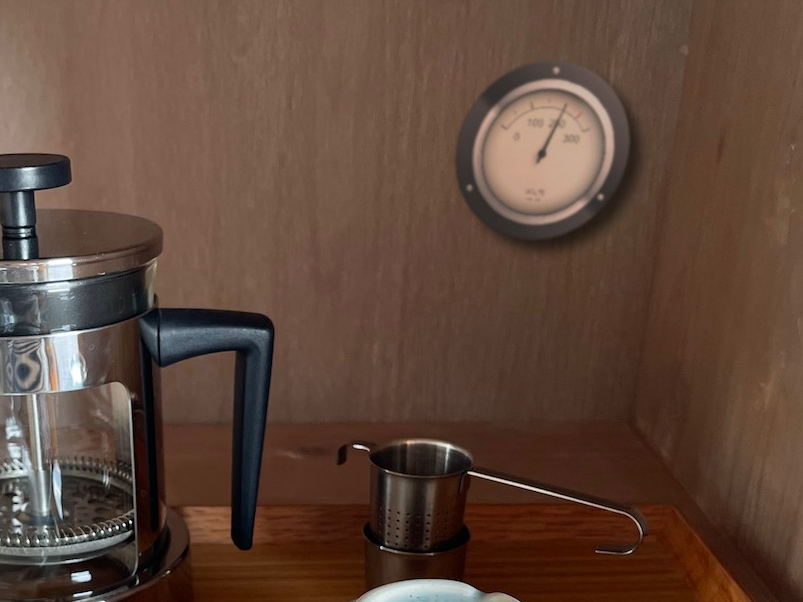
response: 200; V
